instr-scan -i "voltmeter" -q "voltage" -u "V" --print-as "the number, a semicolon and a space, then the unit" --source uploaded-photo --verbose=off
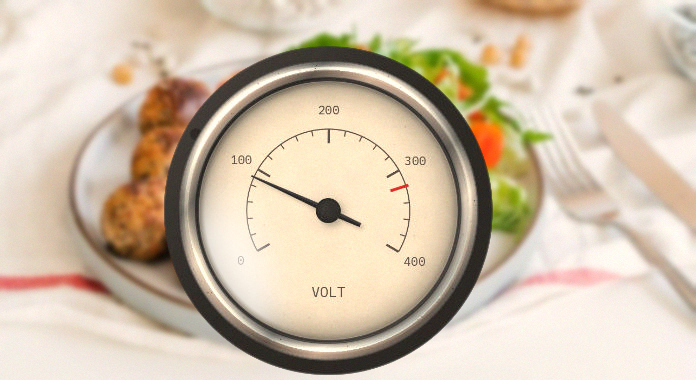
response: 90; V
